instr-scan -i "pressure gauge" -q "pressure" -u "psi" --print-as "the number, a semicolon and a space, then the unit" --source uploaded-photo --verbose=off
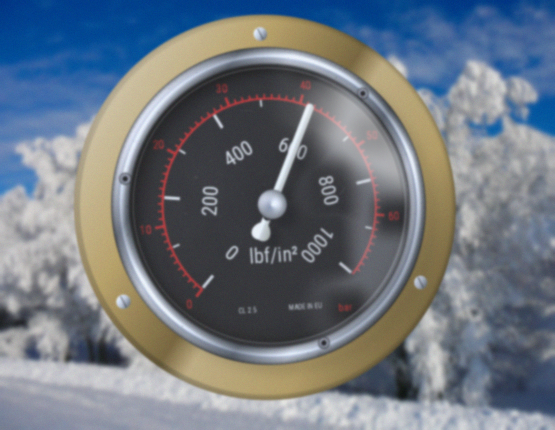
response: 600; psi
